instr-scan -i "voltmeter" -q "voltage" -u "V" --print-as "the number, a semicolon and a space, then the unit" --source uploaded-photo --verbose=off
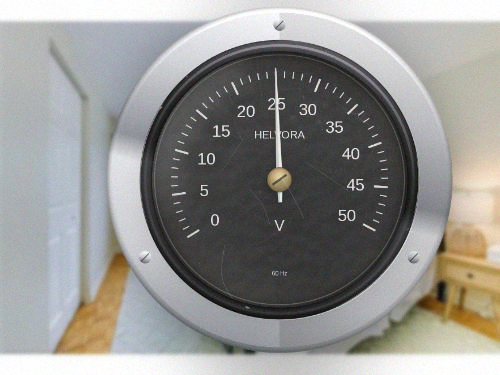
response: 25; V
